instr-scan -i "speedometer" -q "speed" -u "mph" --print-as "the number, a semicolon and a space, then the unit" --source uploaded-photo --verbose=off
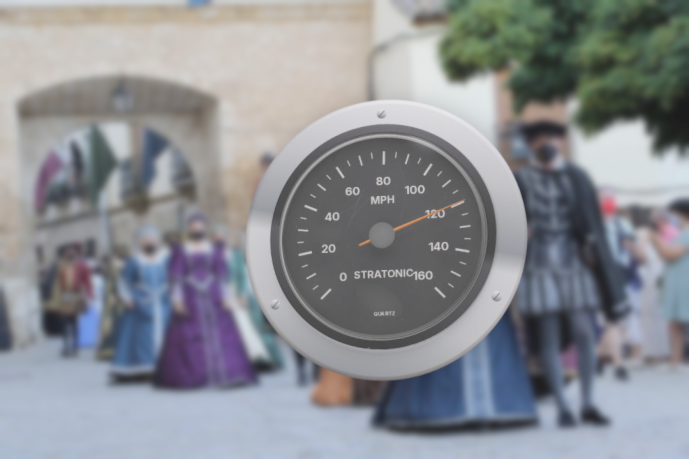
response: 120; mph
